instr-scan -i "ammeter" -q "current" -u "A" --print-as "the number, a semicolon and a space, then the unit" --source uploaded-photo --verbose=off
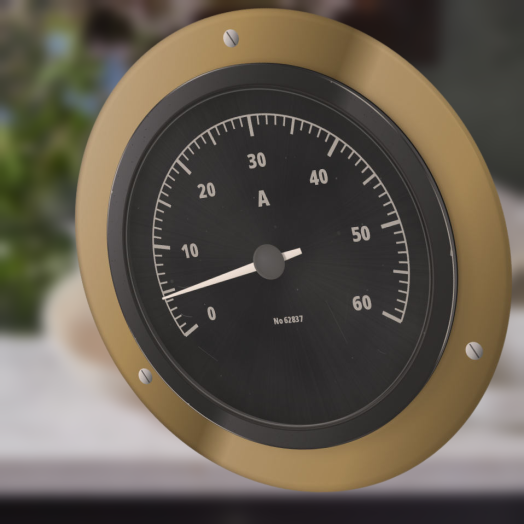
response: 4.5; A
